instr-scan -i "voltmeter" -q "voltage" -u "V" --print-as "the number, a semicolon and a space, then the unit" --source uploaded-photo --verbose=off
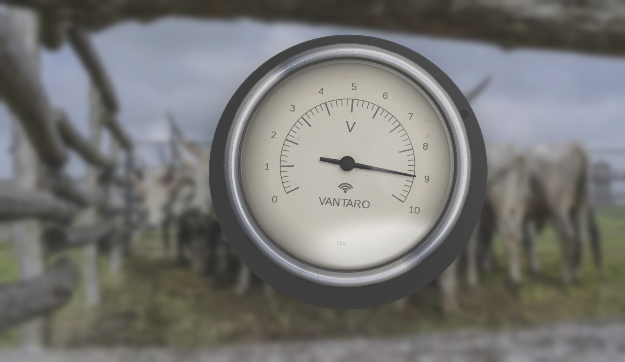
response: 9; V
